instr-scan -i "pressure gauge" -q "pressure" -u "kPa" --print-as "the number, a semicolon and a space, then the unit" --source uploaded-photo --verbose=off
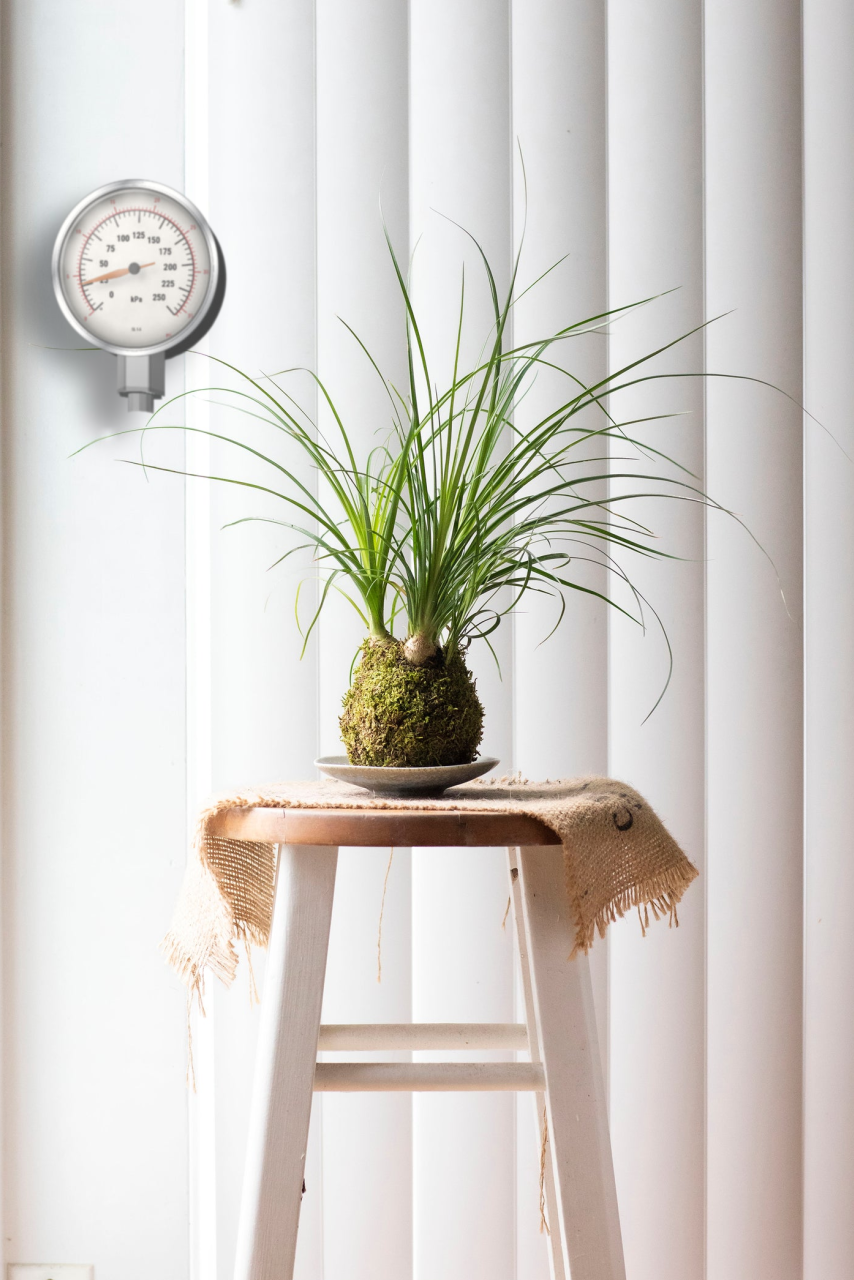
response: 25; kPa
